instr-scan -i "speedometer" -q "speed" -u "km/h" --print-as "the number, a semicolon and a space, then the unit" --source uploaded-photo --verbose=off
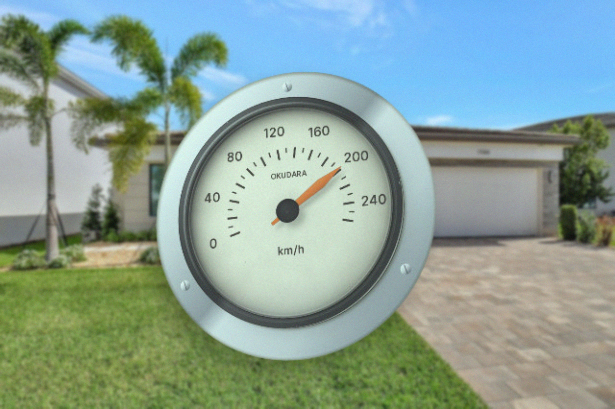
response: 200; km/h
